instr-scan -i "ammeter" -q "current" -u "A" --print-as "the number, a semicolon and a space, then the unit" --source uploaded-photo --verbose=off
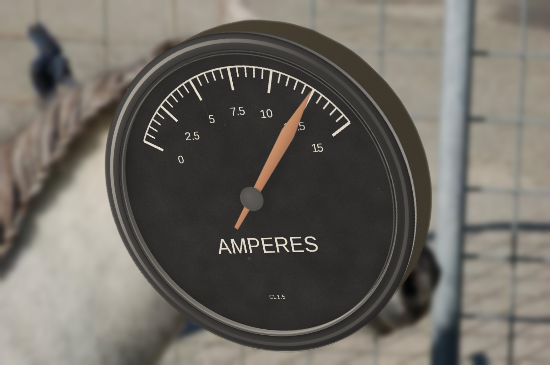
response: 12.5; A
